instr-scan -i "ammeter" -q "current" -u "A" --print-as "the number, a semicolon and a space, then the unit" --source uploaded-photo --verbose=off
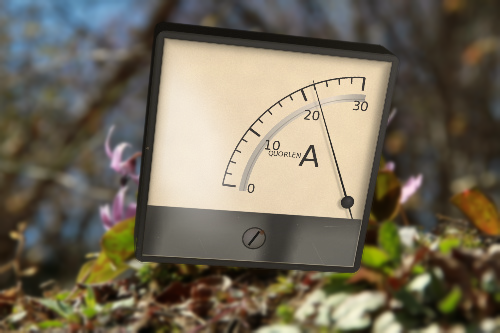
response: 22; A
